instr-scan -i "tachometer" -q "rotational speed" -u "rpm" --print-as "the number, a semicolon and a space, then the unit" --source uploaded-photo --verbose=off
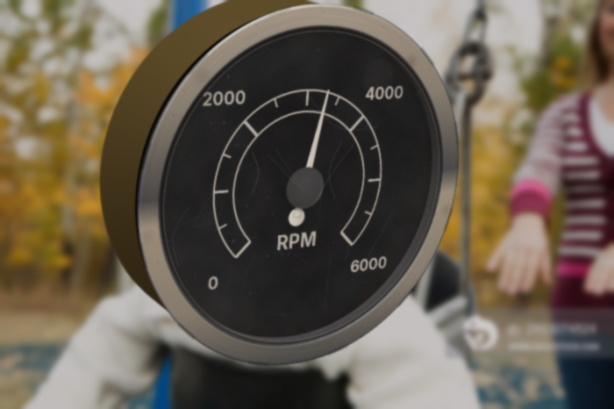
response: 3250; rpm
